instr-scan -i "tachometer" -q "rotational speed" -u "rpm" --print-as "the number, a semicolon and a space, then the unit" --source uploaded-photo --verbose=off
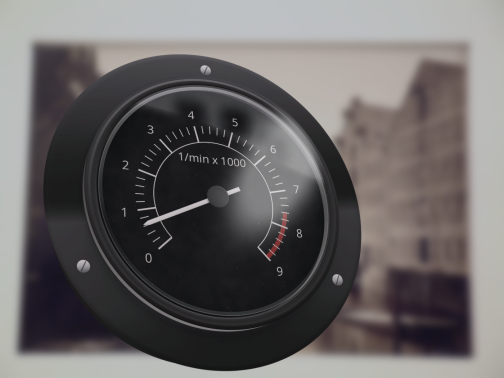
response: 600; rpm
